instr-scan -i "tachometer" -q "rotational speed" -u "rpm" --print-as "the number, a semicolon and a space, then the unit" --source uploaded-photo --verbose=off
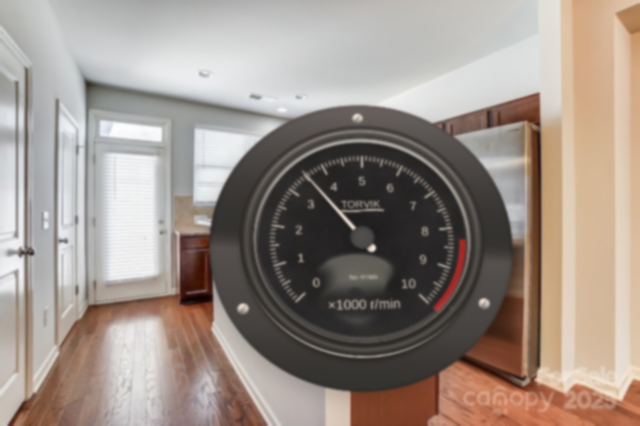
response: 3500; rpm
